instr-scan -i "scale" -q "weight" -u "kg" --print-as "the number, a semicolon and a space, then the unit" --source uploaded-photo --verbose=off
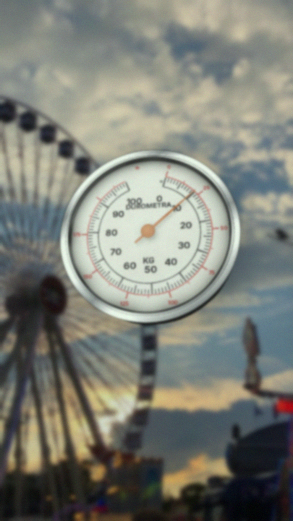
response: 10; kg
